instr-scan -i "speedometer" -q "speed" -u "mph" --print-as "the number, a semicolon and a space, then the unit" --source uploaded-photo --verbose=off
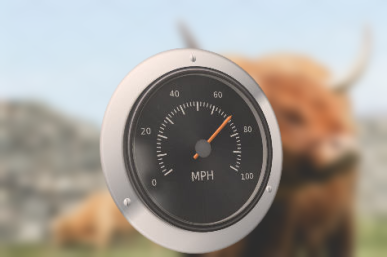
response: 70; mph
